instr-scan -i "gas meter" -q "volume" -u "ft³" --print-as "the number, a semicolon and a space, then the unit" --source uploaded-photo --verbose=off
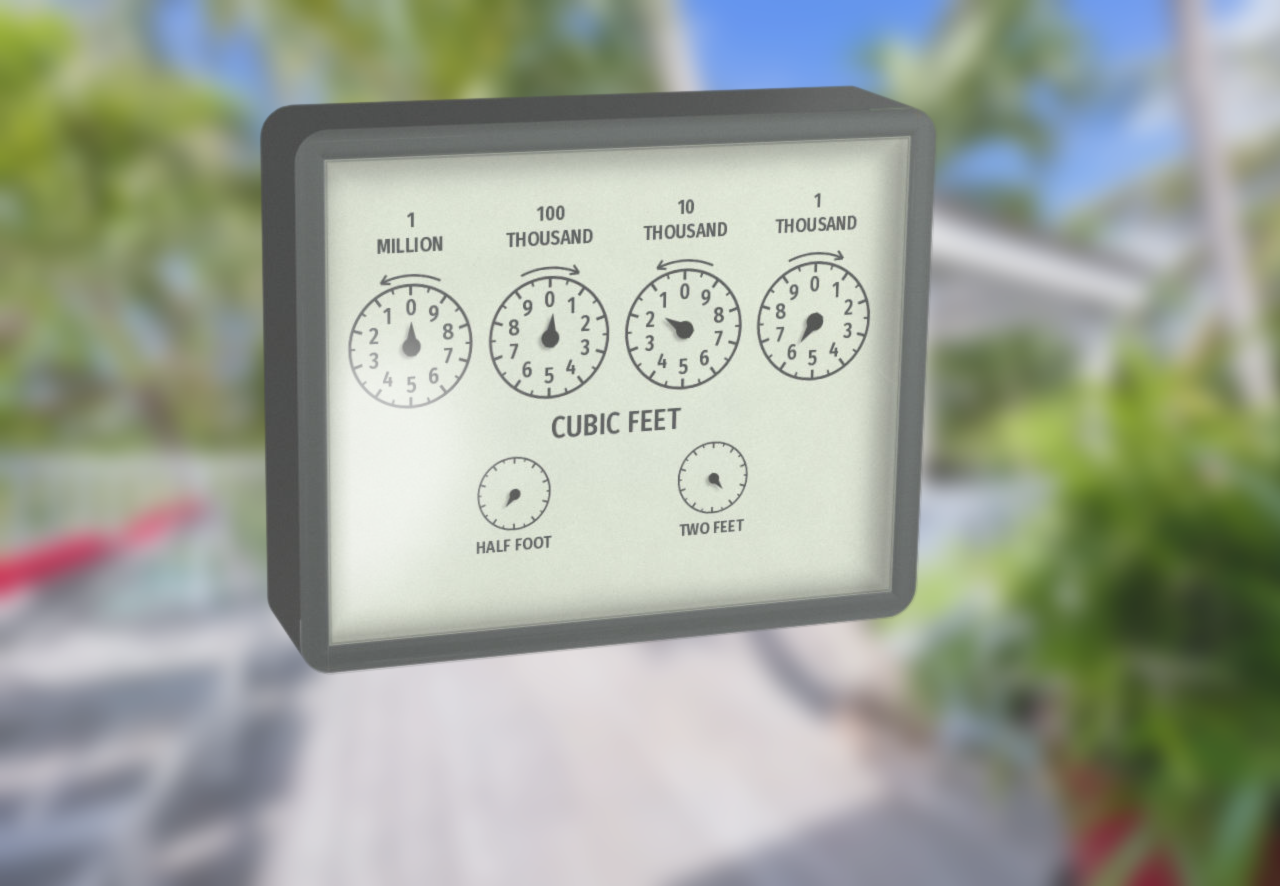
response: 1600; ft³
